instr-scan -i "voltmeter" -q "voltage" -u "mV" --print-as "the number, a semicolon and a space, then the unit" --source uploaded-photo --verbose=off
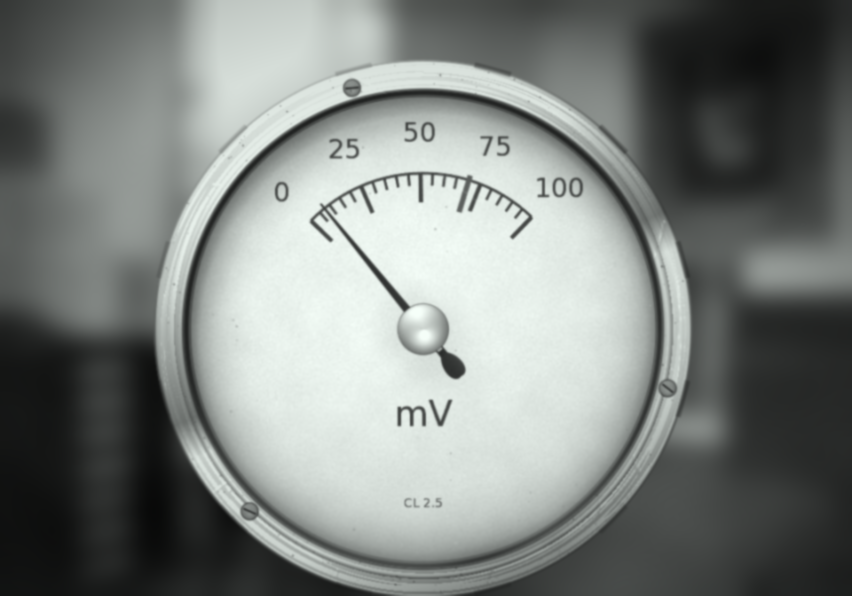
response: 7.5; mV
